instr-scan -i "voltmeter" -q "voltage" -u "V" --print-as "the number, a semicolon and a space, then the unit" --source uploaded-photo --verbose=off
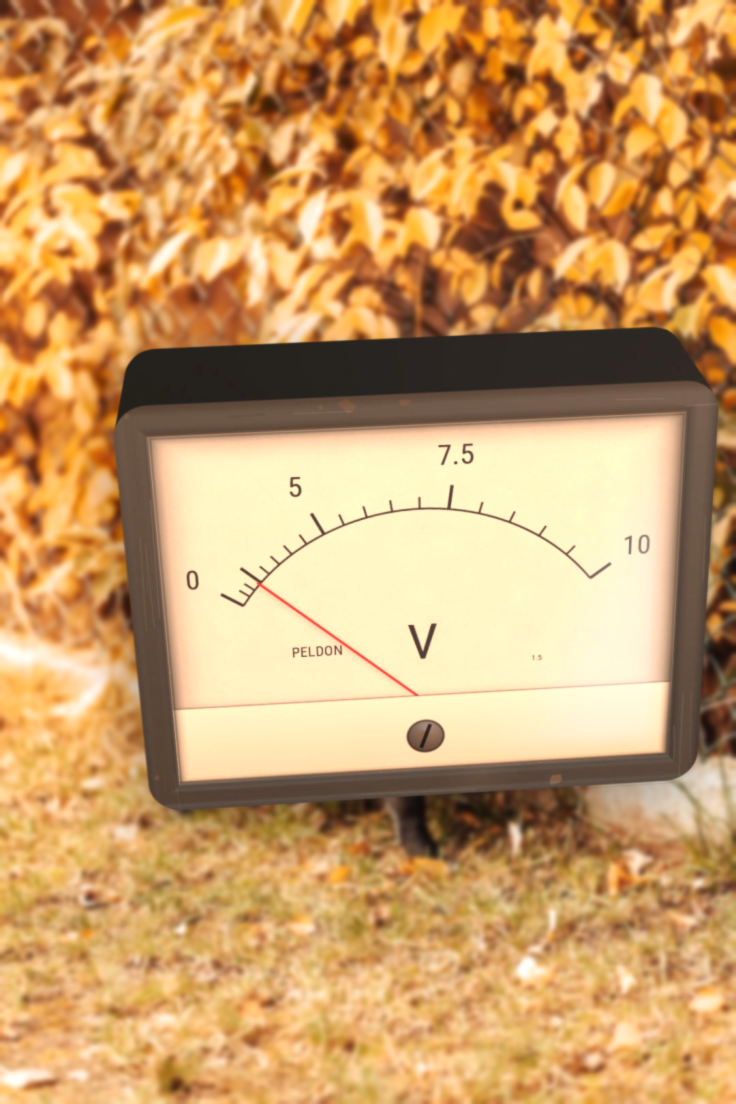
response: 2.5; V
